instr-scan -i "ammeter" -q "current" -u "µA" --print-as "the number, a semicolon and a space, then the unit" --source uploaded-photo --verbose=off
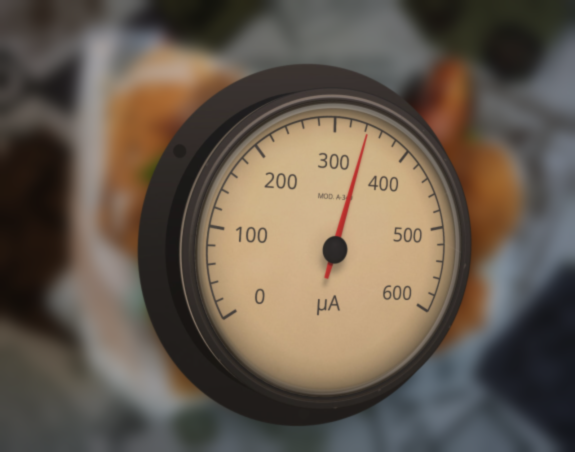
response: 340; µA
